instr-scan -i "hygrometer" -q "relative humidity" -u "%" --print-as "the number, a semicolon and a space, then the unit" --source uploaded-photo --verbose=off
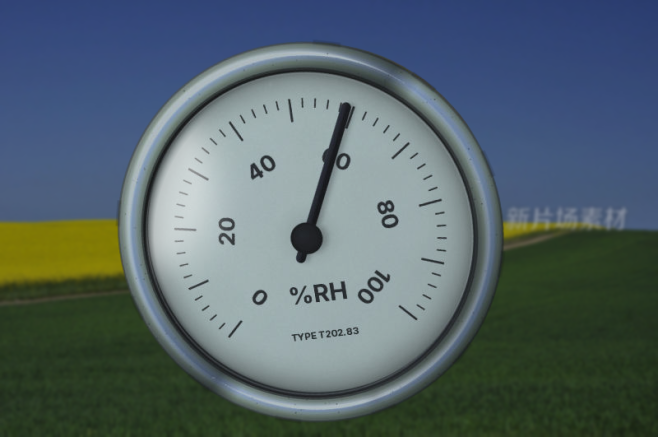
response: 59; %
